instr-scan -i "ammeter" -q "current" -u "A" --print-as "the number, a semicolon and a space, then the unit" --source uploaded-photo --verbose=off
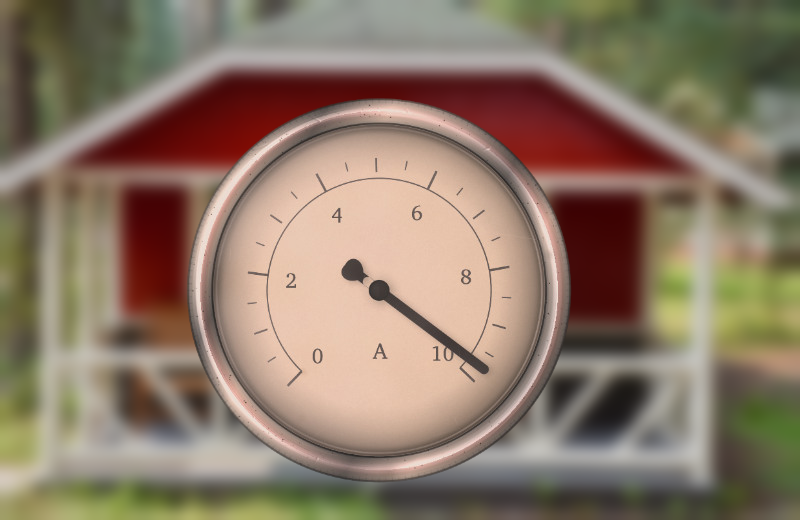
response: 9.75; A
